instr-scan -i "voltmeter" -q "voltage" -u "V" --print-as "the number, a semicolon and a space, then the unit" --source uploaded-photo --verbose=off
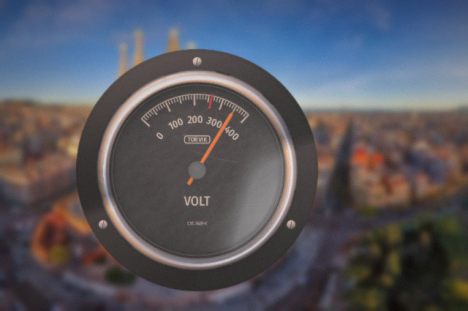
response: 350; V
